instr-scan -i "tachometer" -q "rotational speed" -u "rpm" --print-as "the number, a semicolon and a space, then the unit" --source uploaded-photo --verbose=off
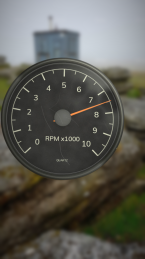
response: 7500; rpm
